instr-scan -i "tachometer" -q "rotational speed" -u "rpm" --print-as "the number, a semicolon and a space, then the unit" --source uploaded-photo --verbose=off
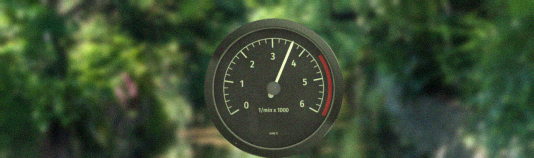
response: 3600; rpm
